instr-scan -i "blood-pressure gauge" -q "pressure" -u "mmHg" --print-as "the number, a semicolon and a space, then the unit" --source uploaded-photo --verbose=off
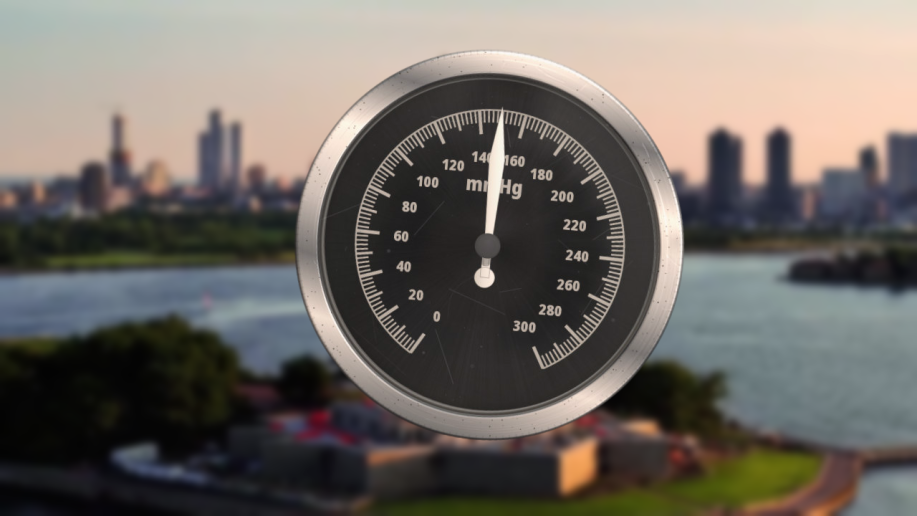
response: 150; mmHg
